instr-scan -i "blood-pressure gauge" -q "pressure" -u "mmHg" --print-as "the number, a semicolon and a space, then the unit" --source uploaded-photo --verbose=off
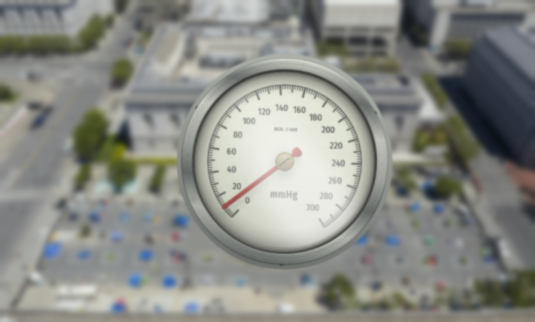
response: 10; mmHg
